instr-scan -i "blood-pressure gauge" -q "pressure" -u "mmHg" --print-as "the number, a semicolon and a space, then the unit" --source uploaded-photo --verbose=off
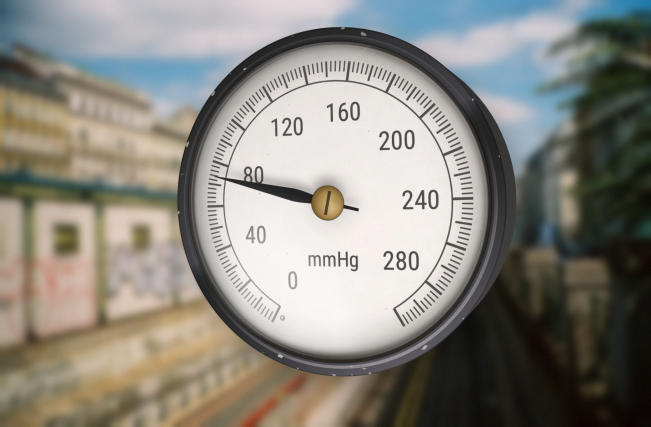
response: 74; mmHg
